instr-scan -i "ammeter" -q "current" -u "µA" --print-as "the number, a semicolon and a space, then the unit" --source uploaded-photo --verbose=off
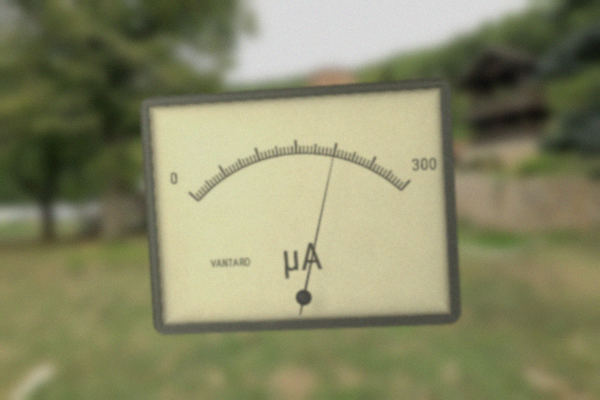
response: 200; µA
